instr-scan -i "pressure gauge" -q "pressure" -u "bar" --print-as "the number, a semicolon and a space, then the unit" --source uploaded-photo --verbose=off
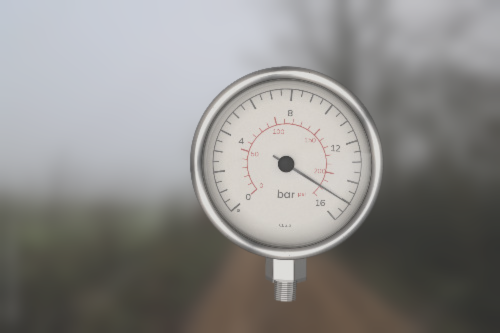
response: 15; bar
